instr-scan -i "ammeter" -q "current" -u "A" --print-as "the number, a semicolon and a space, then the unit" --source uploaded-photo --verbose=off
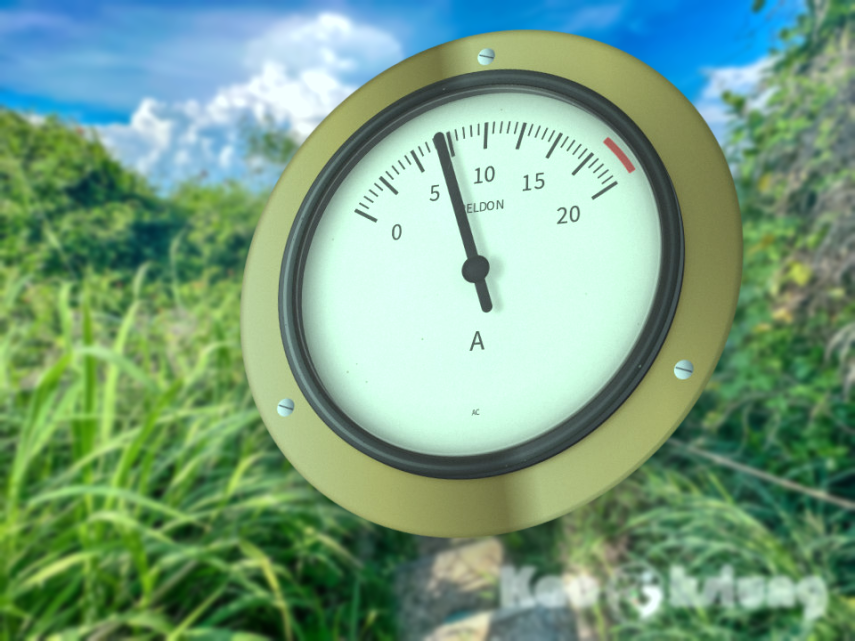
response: 7; A
